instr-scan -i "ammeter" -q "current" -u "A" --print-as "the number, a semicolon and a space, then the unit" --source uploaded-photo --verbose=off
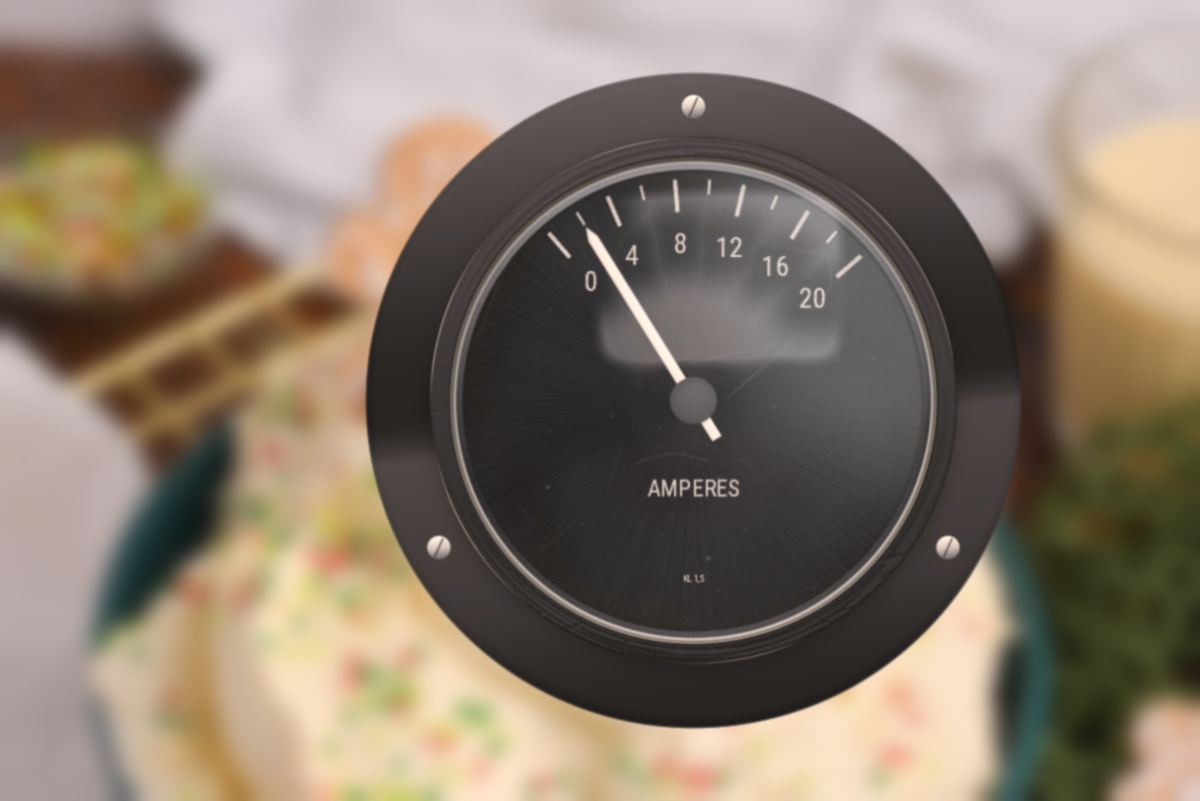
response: 2; A
